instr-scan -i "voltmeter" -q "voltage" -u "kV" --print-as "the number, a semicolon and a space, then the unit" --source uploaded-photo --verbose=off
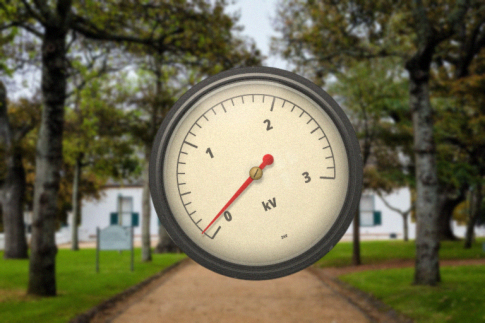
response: 0.1; kV
